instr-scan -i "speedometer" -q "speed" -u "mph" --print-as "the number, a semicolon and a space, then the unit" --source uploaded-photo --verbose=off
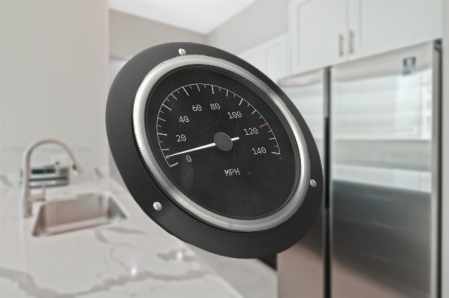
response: 5; mph
